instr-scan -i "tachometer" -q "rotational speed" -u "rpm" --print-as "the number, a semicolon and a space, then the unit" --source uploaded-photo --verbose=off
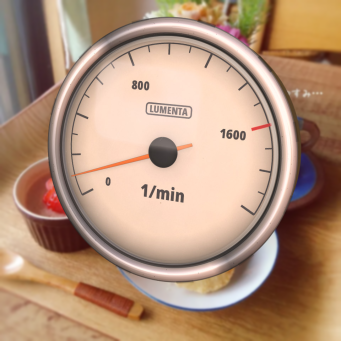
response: 100; rpm
